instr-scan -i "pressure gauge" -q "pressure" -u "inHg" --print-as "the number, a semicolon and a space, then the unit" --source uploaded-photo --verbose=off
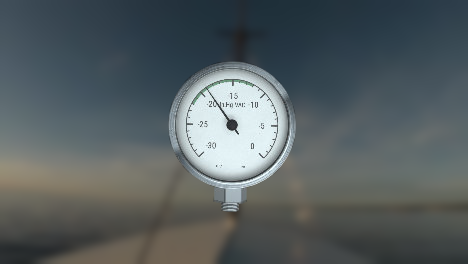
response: -19; inHg
